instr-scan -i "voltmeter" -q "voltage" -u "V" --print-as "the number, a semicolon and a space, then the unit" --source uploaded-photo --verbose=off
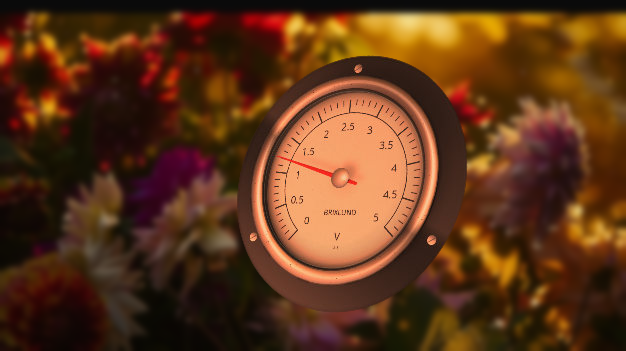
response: 1.2; V
